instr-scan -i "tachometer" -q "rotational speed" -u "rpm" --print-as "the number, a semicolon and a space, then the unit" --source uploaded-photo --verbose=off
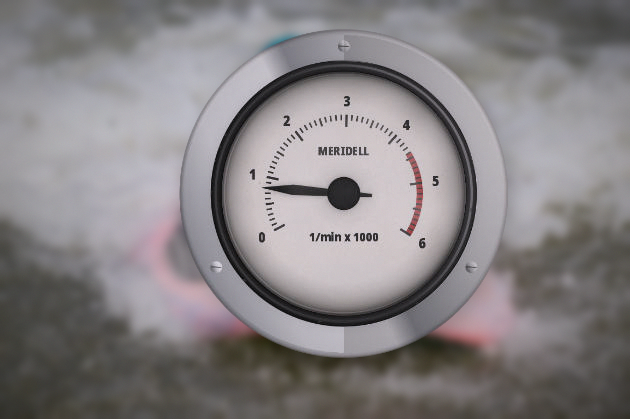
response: 800; rpm
